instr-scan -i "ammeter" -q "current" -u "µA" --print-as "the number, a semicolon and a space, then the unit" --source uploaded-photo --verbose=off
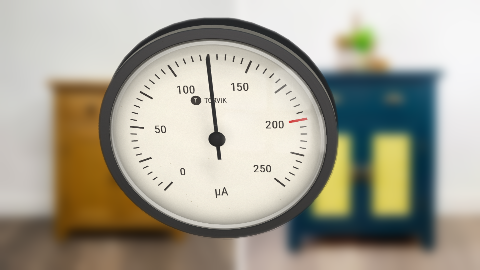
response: 125; µA
